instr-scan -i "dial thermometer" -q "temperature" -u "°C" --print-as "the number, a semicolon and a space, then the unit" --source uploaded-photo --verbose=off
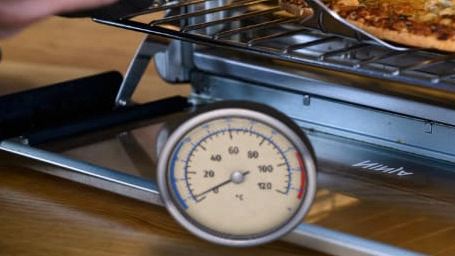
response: 4; °C
